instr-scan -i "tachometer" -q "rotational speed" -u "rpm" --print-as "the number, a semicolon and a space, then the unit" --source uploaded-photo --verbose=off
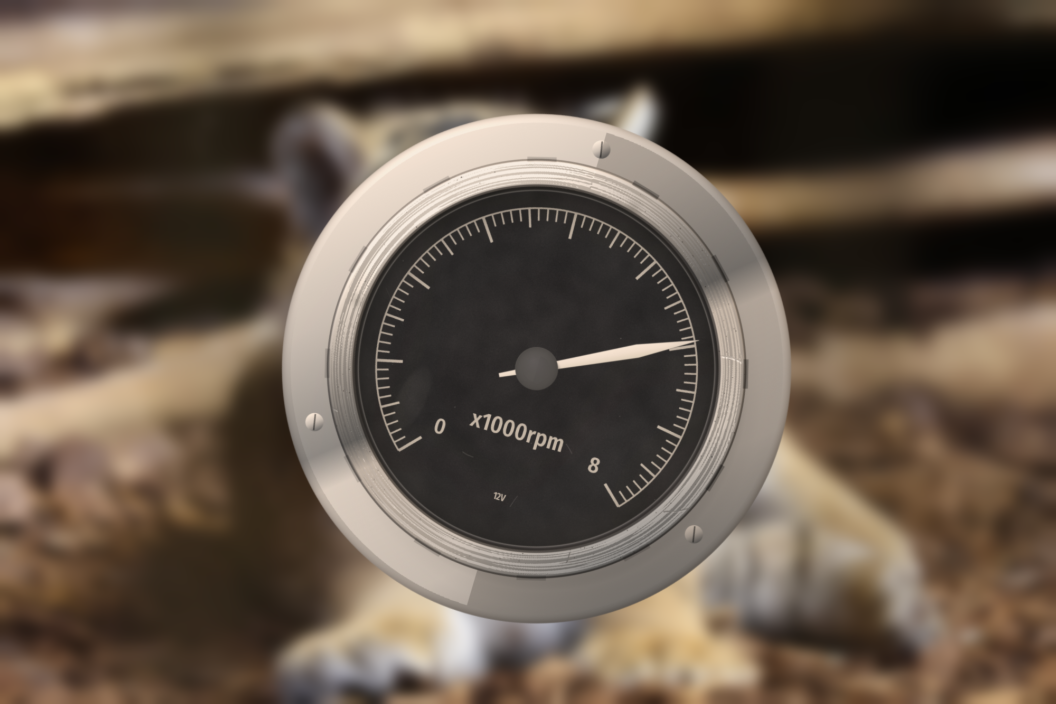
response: 5950; rpm
